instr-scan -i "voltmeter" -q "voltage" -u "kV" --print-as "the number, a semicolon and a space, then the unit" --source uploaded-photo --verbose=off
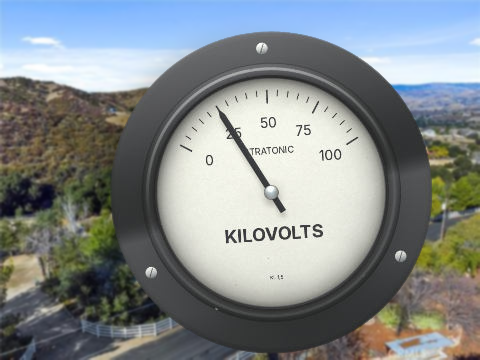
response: 25; kV
